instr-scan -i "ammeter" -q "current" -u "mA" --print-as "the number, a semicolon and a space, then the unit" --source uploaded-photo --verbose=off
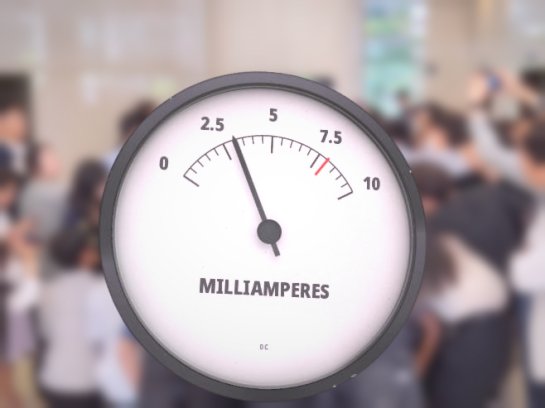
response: 3; mA
